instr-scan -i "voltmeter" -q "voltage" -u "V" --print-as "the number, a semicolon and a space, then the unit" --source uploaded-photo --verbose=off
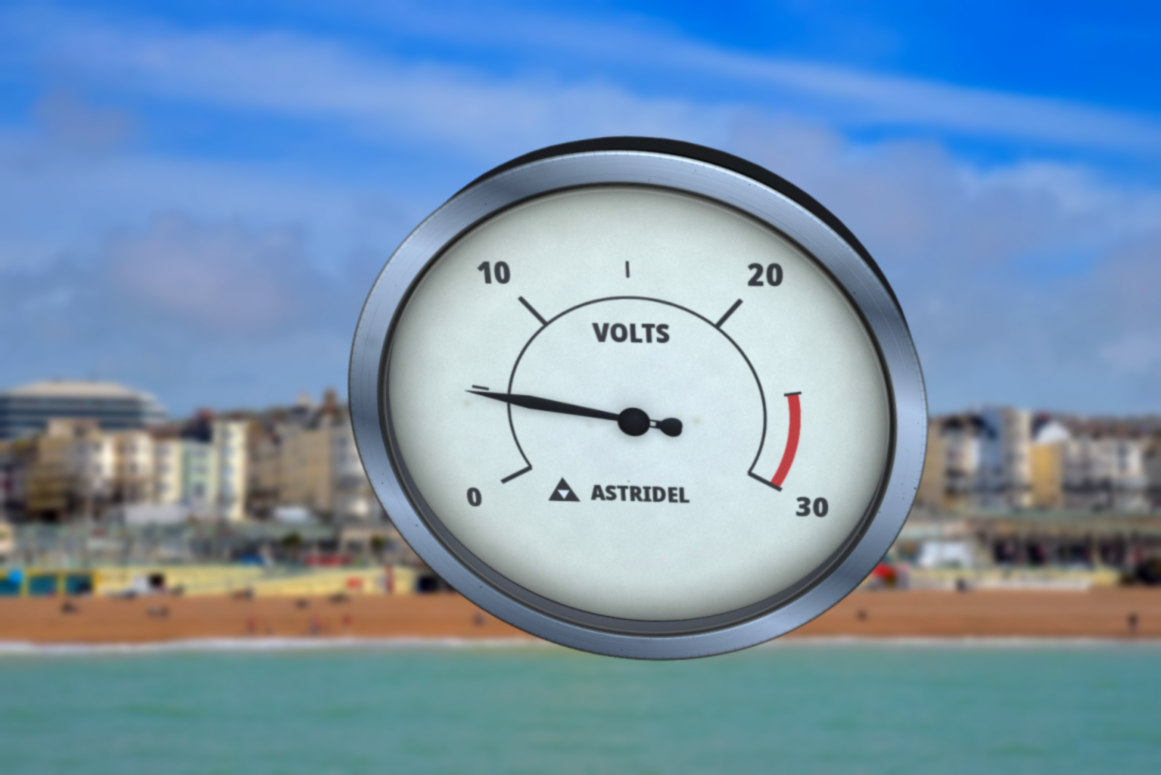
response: 5; V
